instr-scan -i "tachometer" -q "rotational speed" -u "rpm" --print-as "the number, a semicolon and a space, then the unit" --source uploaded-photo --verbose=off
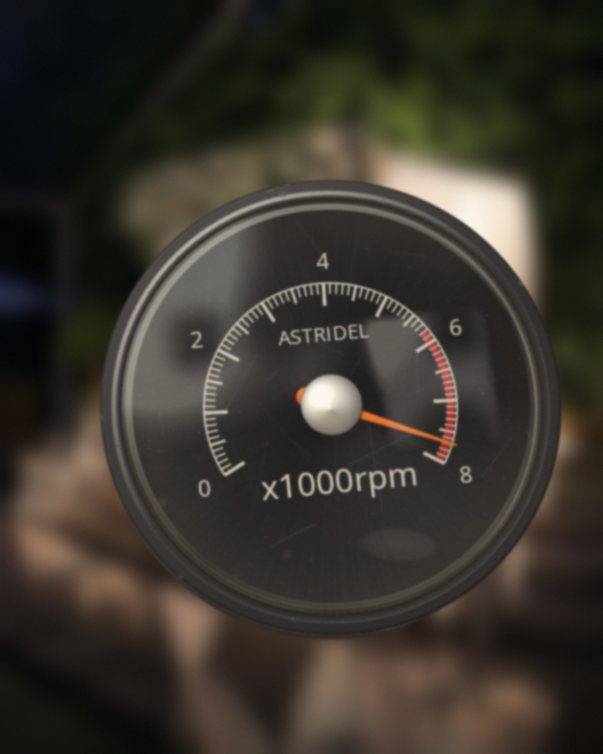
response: 7700; rpm
